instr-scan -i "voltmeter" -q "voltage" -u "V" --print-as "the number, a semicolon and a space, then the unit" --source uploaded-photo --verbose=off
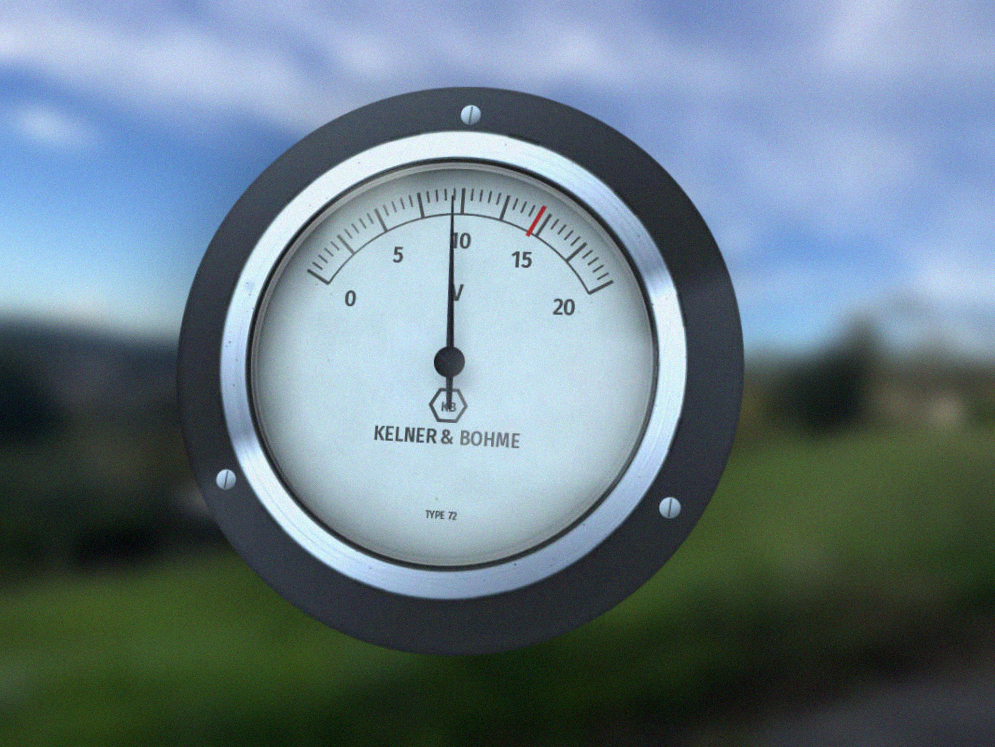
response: 9.5; V
